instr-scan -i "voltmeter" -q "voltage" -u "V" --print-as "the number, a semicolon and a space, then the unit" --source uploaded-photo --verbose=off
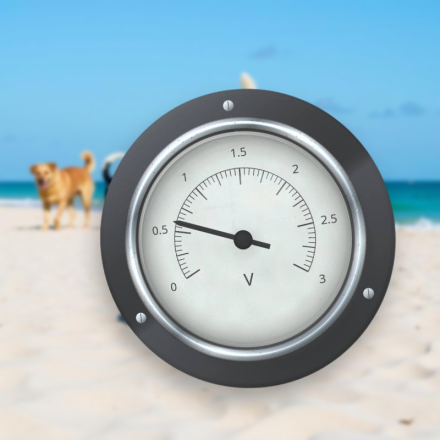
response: 0.6; V
